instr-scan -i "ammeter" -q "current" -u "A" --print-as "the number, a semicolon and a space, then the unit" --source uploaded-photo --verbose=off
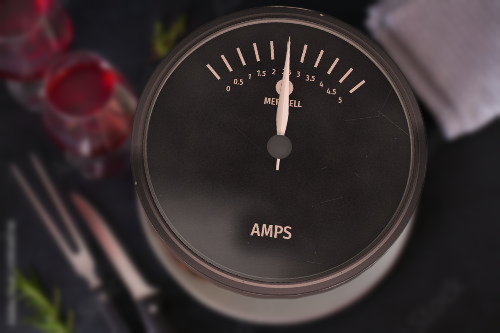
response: 2.5; A
